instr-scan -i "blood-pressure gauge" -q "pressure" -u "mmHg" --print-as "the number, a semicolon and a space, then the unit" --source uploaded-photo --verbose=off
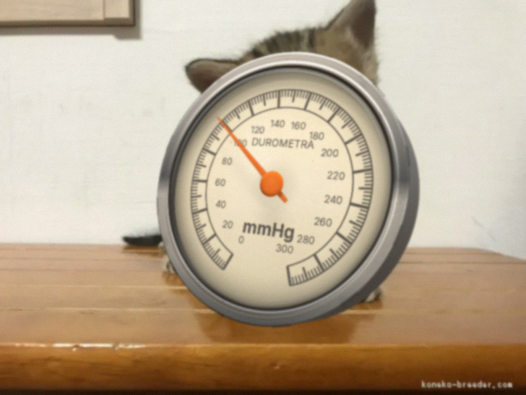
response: 100; mmHg
